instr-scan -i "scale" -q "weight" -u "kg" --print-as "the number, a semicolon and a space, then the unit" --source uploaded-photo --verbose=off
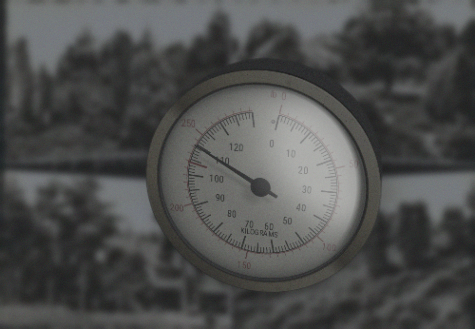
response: 110; kg
